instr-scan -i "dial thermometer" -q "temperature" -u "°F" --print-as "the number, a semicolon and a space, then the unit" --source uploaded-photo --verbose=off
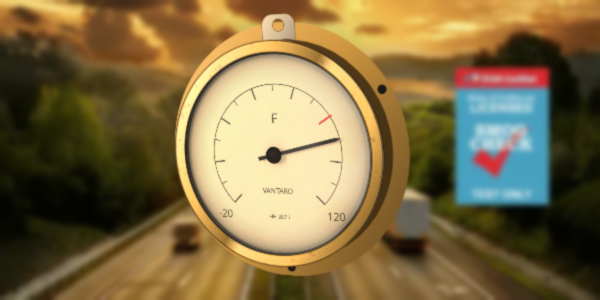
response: 90; °F
